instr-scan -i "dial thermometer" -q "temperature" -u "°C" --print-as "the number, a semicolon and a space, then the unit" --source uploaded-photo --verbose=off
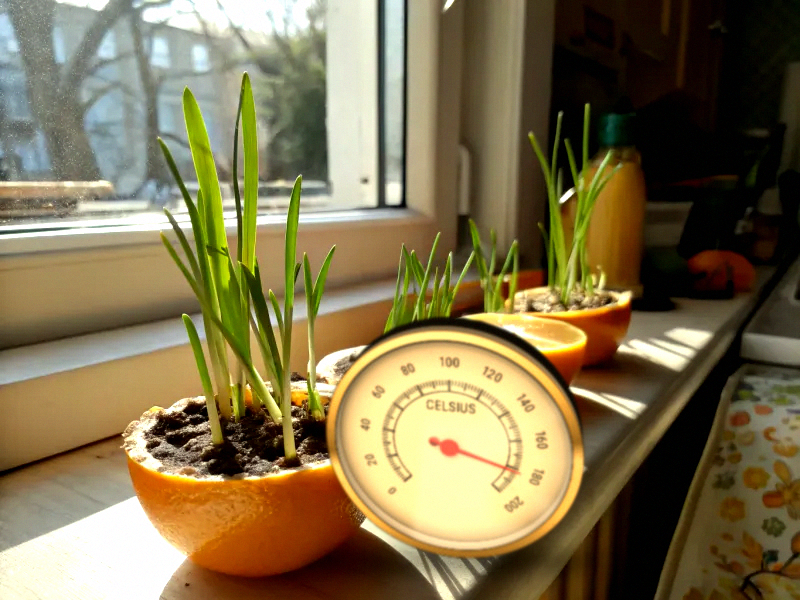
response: 180; °C
